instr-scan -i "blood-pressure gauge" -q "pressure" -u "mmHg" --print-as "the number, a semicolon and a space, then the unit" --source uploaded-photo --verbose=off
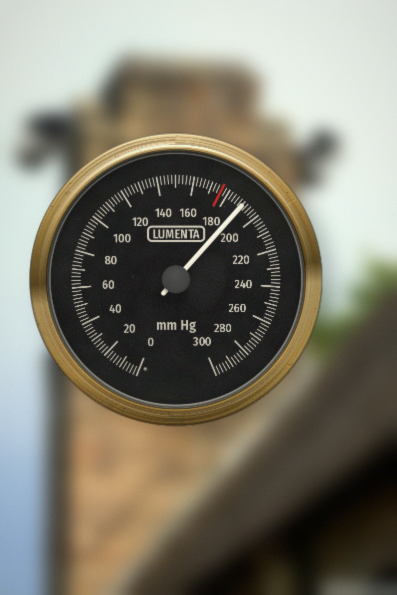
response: 190; mmHg
